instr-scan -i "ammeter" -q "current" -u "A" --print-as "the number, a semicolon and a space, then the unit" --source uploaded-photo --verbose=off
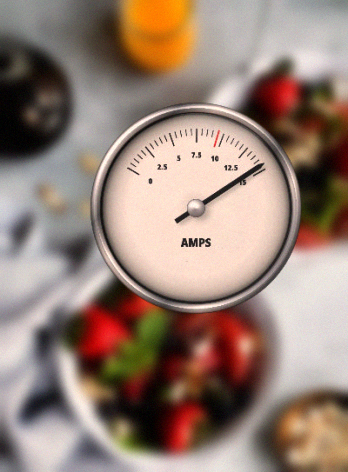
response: 14.5; A
